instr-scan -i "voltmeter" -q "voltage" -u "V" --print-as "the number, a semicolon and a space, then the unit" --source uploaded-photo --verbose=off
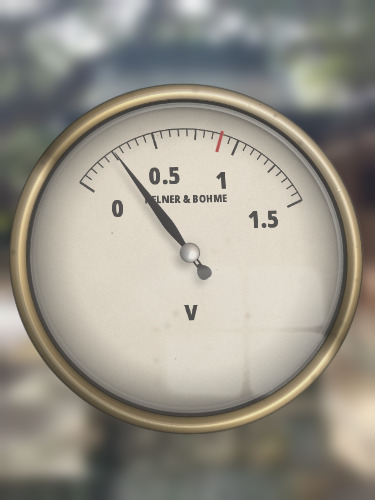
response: 0.25; V
